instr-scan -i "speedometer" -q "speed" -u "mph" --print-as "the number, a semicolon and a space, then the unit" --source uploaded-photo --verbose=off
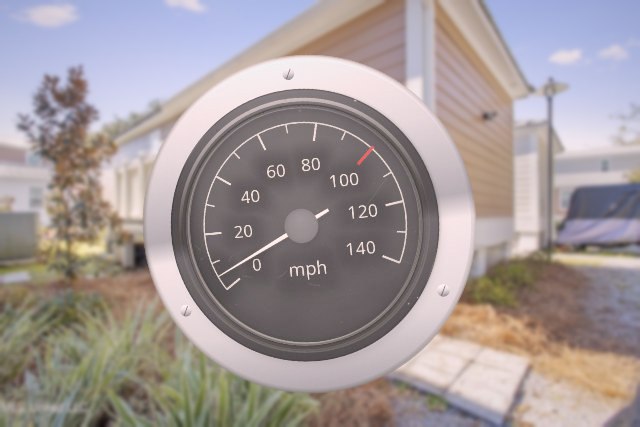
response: 5; mph
